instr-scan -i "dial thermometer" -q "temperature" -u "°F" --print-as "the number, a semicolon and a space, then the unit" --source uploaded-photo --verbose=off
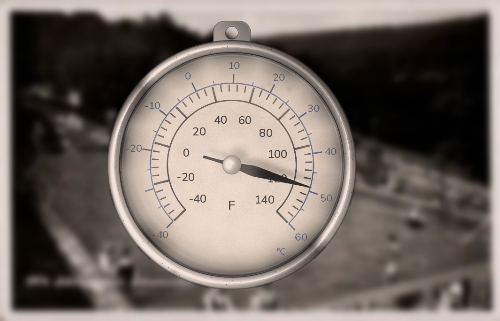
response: 120; °F
